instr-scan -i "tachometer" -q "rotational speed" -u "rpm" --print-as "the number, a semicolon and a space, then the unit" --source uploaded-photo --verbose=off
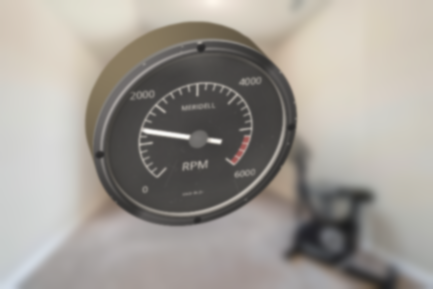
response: 1400; rpm
